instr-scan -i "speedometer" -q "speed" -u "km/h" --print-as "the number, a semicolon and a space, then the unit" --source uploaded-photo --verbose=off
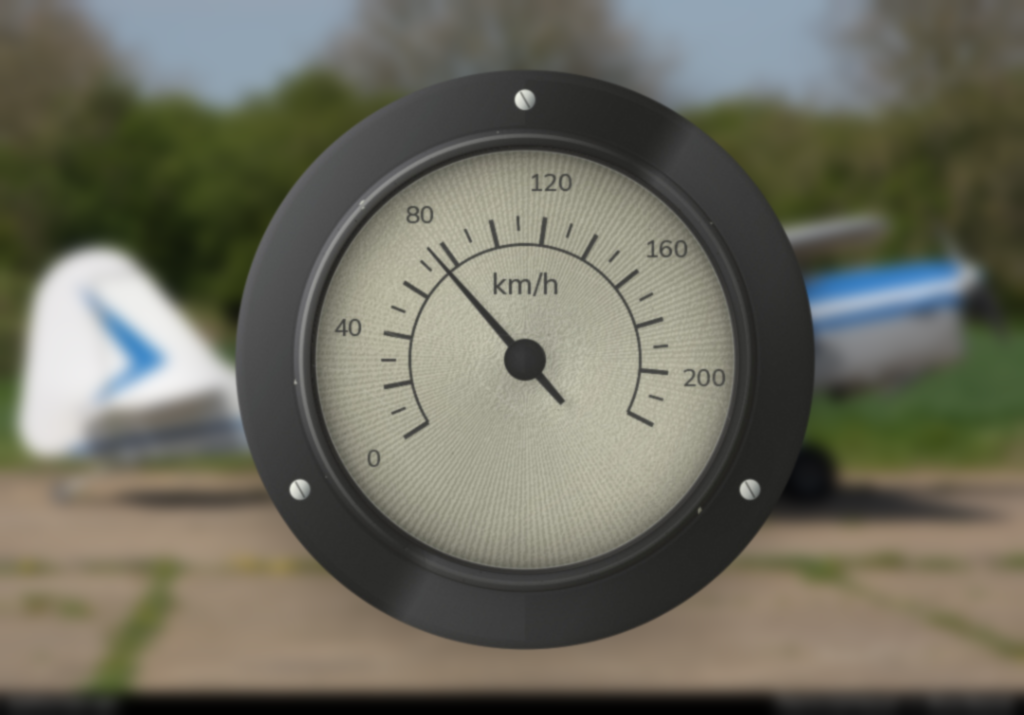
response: 75; km/h
